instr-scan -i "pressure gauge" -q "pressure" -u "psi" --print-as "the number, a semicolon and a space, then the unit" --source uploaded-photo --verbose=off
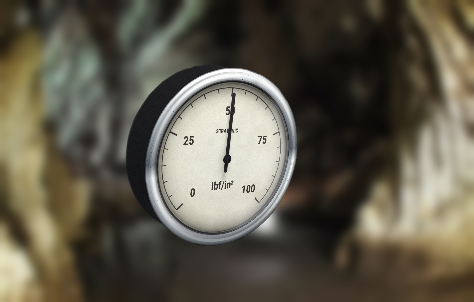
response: 50; psi
